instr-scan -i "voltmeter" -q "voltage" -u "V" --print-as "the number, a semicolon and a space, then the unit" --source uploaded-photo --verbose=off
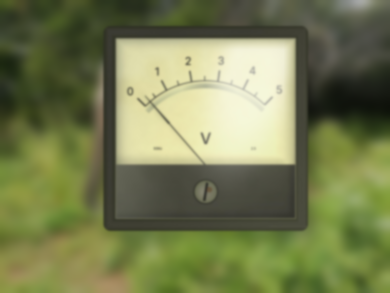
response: 0.25; V
